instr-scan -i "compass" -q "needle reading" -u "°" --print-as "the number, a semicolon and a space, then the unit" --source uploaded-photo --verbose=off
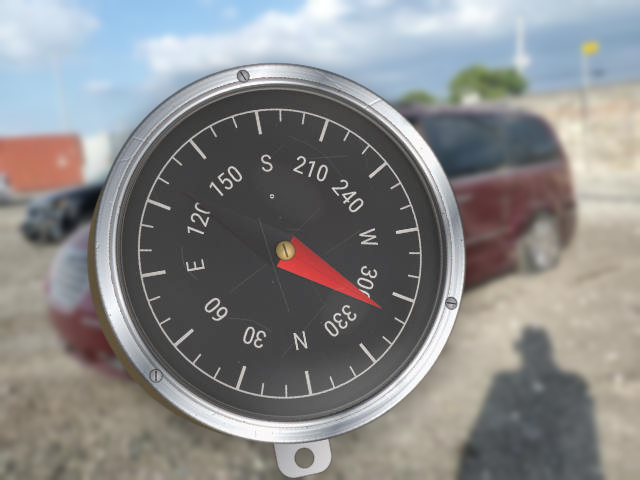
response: 310; °
